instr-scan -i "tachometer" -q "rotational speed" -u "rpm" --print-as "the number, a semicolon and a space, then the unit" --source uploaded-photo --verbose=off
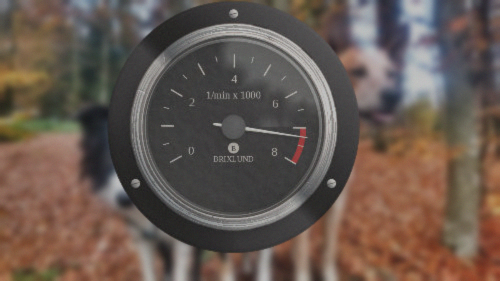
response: 7250; rpm
